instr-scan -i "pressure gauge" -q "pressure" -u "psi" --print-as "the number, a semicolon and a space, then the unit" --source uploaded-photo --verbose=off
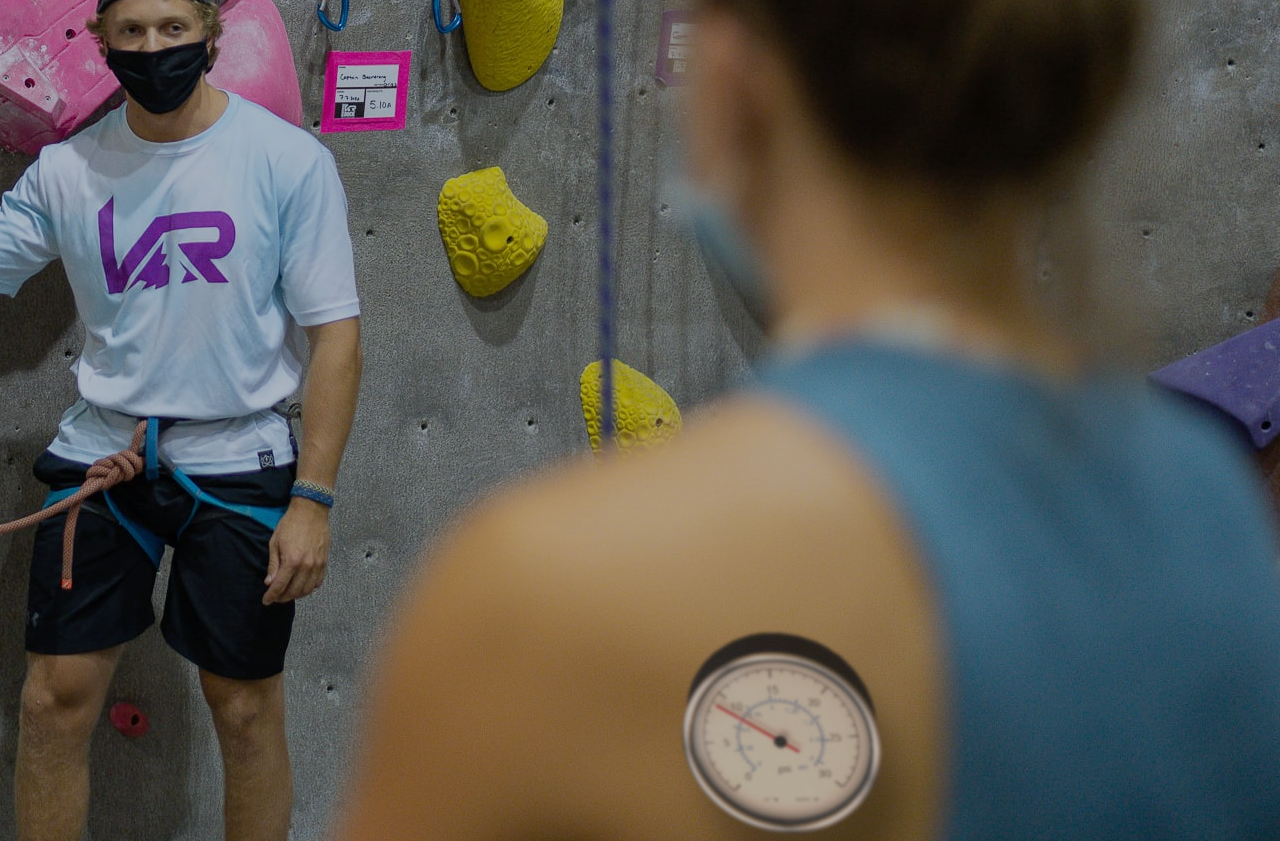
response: 9; psi
